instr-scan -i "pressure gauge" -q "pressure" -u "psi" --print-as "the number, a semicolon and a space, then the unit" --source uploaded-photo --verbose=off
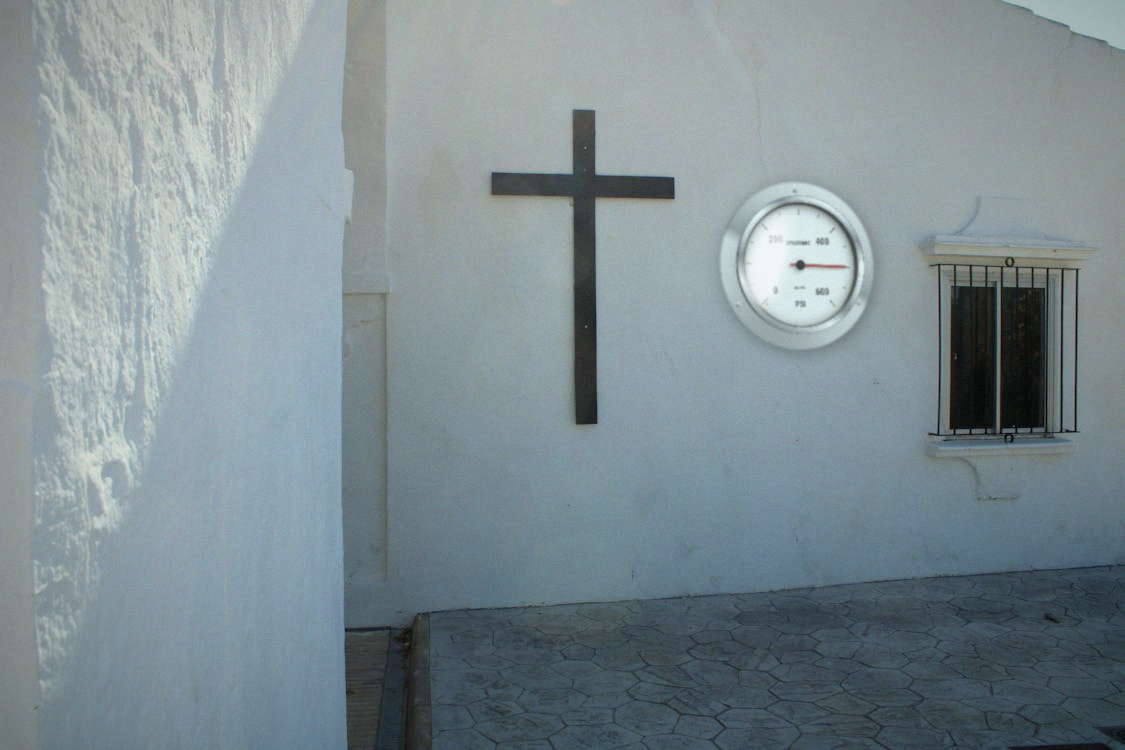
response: 500; psi
